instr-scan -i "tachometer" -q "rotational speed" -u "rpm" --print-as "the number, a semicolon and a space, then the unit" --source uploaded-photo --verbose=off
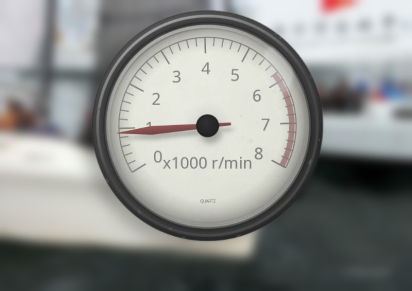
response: 900; rpm
